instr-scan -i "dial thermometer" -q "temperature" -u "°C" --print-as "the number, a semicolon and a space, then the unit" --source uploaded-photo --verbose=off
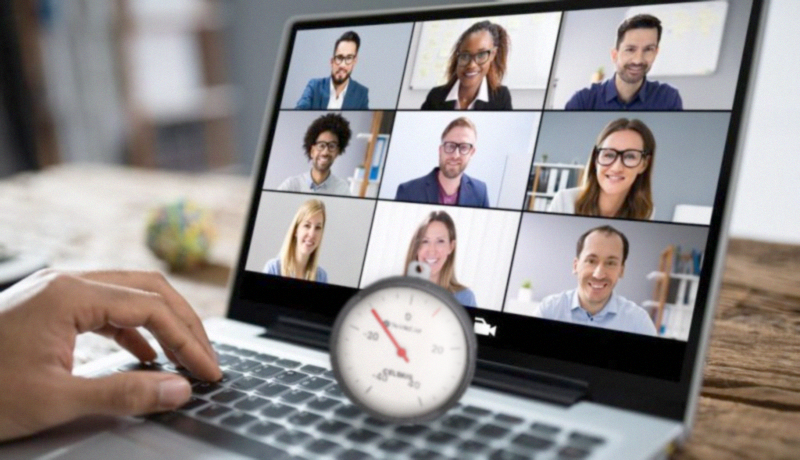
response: -12; °C
